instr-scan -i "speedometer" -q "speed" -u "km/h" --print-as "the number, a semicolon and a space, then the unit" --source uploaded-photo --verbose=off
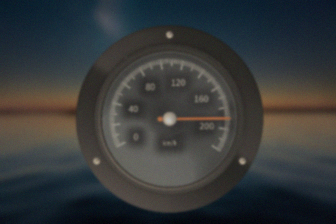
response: 190; km/h
